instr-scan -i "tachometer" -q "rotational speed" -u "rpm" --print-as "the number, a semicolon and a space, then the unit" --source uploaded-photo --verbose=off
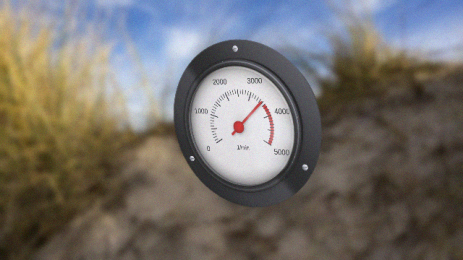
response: 3500; rpm
